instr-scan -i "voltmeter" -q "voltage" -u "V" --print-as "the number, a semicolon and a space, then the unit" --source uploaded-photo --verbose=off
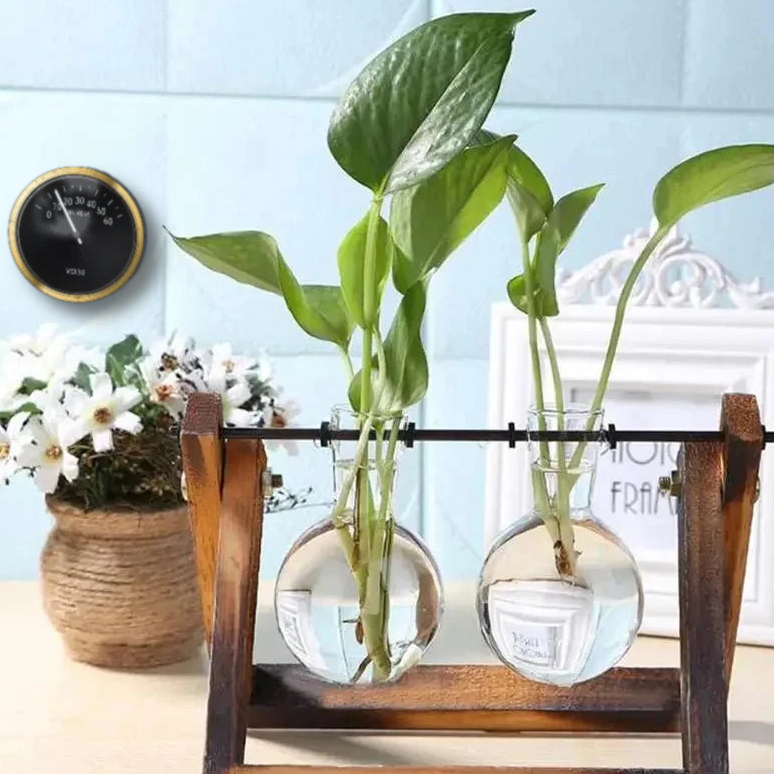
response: 15; V
